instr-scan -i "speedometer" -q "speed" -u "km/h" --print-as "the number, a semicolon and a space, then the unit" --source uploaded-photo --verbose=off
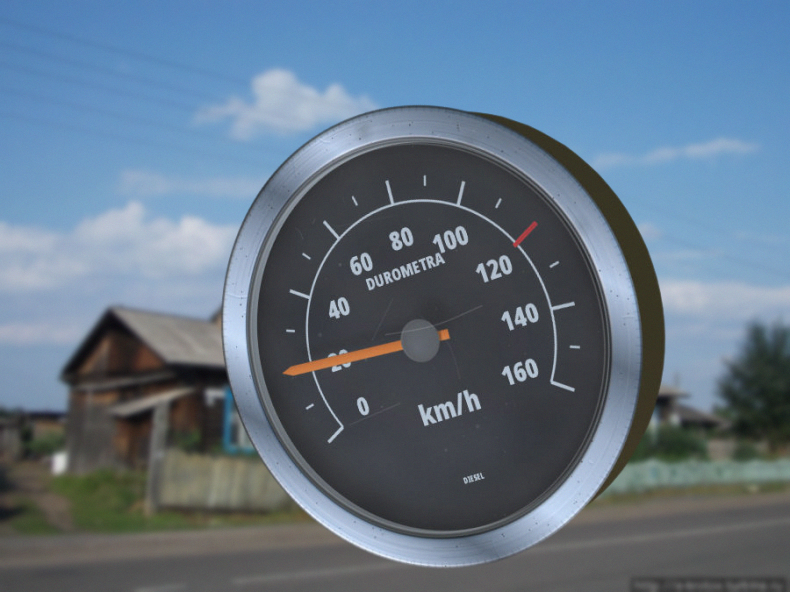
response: 20; km/h
